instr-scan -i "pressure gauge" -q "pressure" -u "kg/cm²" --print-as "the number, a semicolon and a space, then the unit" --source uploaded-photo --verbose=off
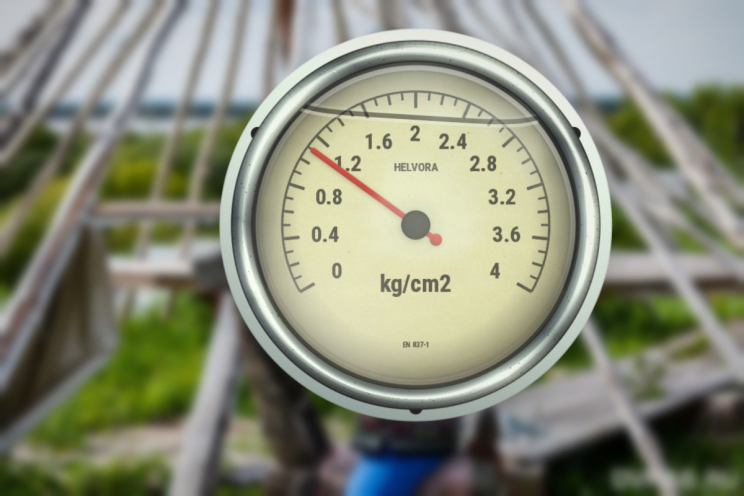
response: 1.1; kg/cm²
